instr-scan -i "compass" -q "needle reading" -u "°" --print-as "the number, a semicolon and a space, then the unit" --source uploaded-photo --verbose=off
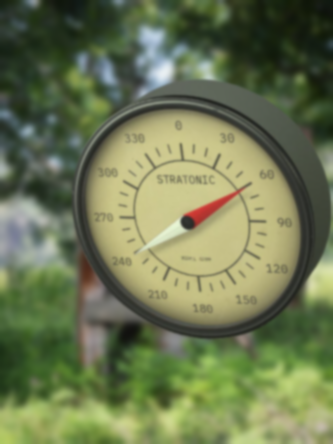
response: 60; °
